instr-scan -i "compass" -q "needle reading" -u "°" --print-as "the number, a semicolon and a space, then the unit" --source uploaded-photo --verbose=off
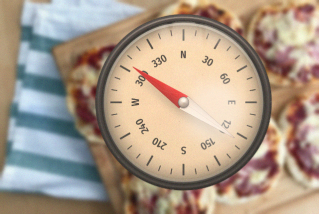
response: 305; °
